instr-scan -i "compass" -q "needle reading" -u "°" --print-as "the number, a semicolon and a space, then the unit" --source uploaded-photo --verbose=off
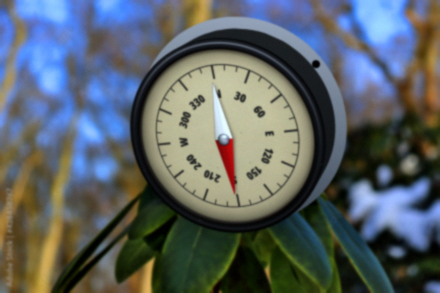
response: 180; °
